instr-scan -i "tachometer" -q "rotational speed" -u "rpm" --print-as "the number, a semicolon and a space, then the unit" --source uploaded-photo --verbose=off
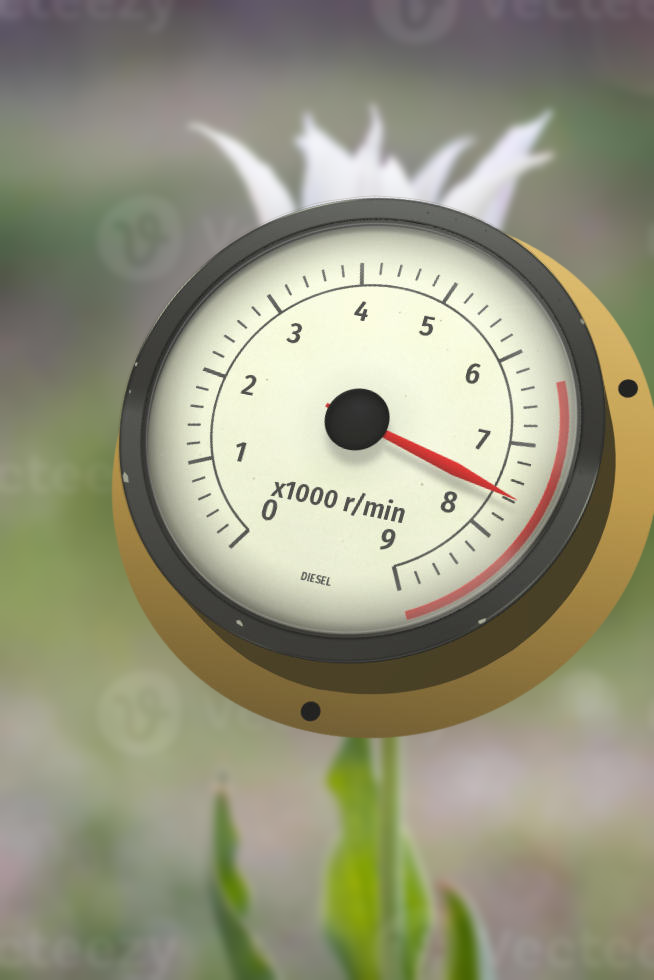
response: 7600; rpm
